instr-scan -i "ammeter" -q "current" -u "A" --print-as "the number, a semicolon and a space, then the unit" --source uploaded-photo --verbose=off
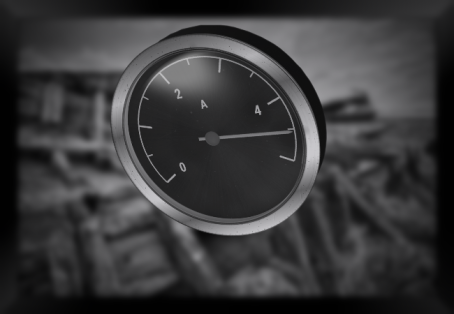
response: 4.5; A
